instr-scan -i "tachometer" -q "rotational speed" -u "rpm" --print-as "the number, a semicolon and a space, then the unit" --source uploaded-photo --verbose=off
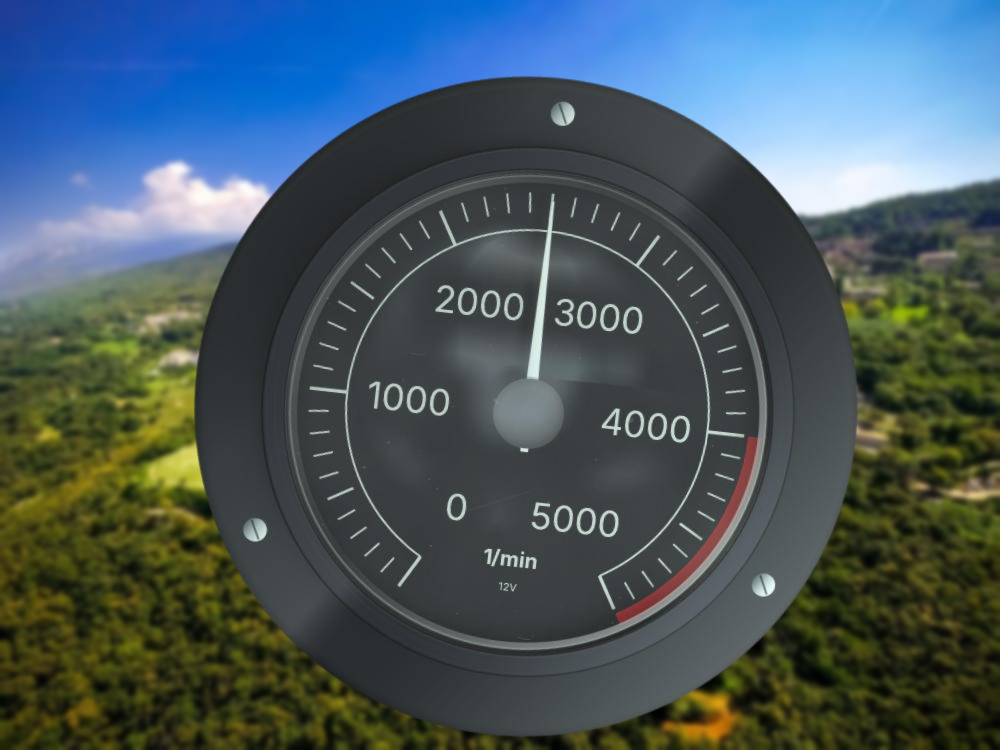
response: 2500; rpm
